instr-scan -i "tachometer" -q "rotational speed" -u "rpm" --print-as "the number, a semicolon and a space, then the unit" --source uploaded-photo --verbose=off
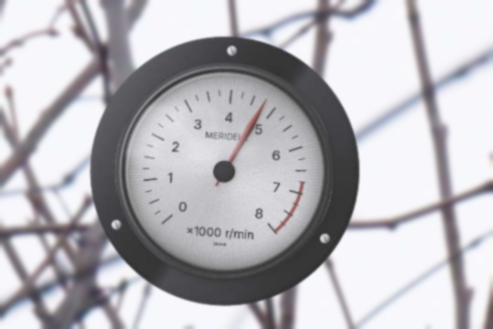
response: 4750; rpm
